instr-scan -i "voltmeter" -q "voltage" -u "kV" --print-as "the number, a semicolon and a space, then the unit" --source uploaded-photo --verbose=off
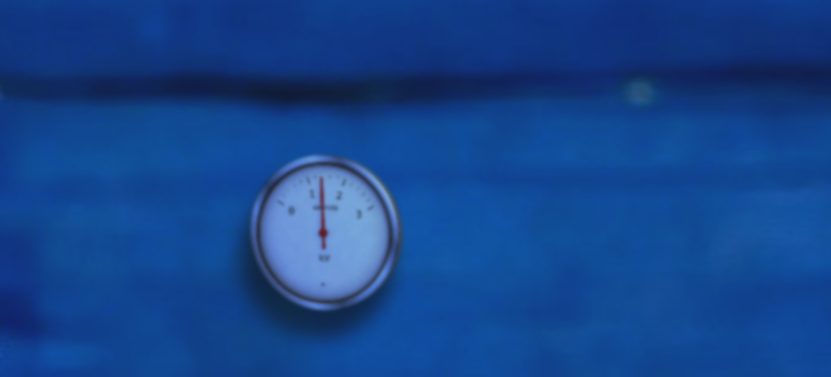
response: 1.4; kV
